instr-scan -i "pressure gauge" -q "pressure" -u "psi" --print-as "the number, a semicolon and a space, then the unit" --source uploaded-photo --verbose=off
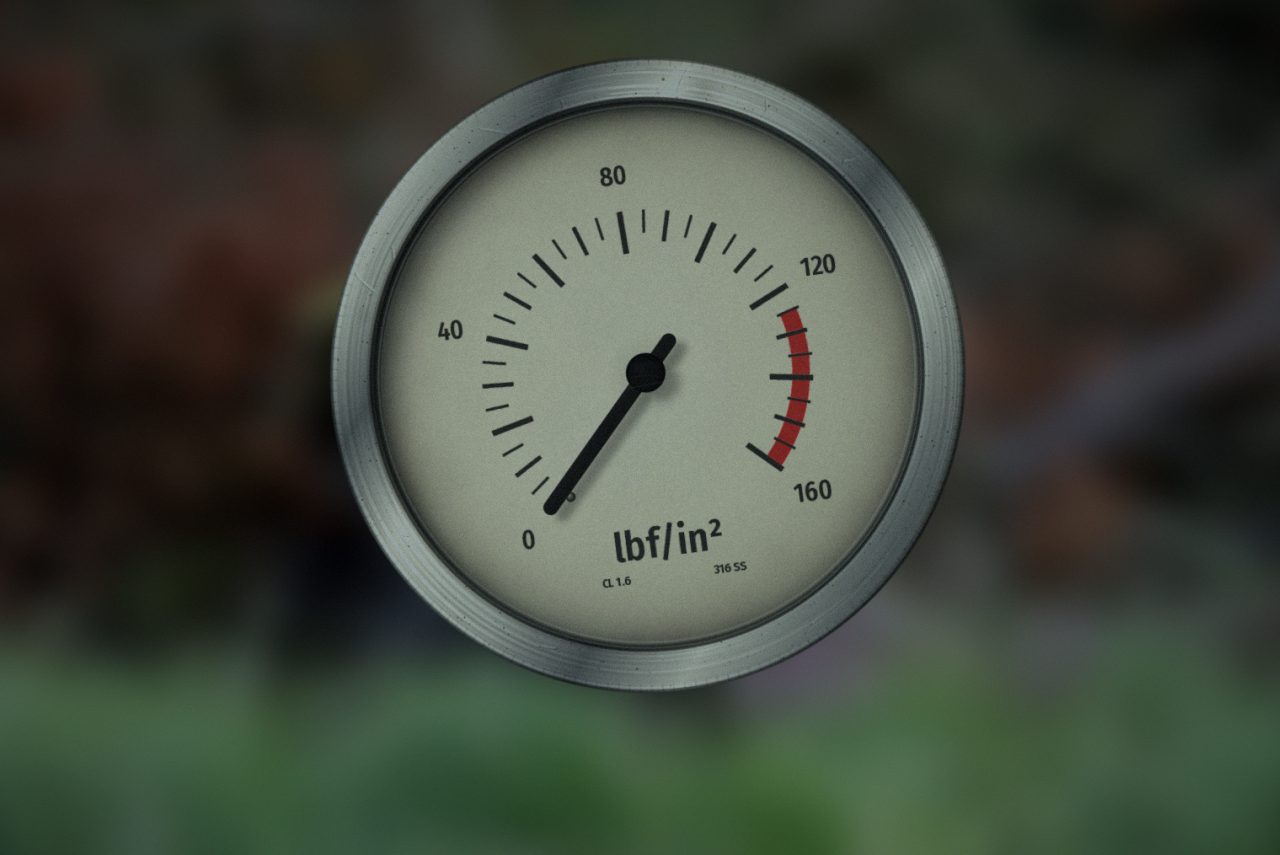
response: 0; psi
